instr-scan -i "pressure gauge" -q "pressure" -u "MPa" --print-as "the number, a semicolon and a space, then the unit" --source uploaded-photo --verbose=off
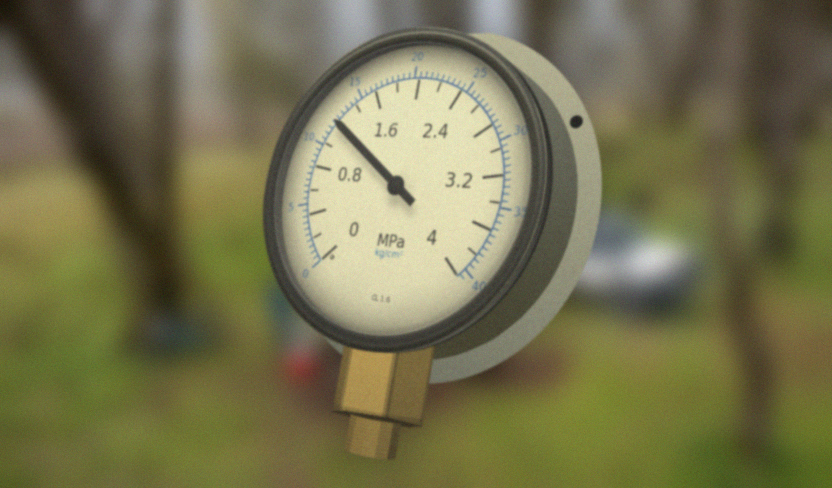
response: 1.2; MPa
